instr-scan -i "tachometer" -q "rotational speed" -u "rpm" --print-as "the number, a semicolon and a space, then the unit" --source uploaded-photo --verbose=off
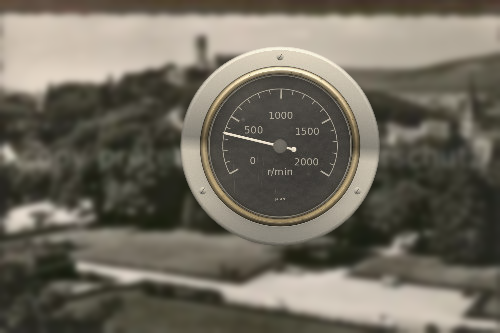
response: 350; rpm
